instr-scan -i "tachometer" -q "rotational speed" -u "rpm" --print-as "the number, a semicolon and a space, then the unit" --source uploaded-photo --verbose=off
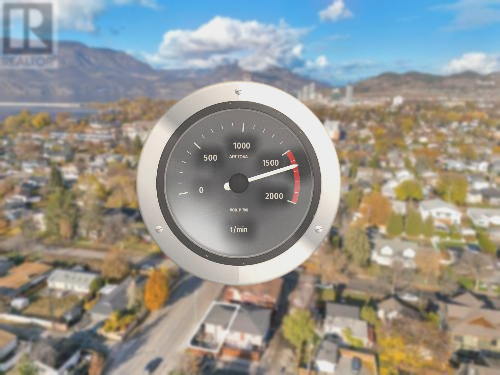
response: 1650; rpm
